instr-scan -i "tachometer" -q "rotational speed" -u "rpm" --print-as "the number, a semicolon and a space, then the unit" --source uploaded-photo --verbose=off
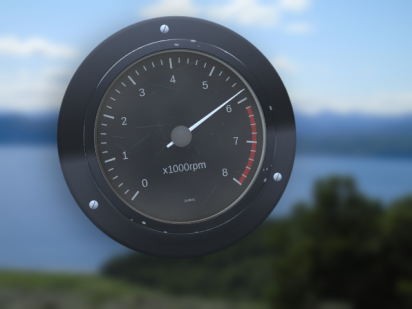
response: 5800; rpm
